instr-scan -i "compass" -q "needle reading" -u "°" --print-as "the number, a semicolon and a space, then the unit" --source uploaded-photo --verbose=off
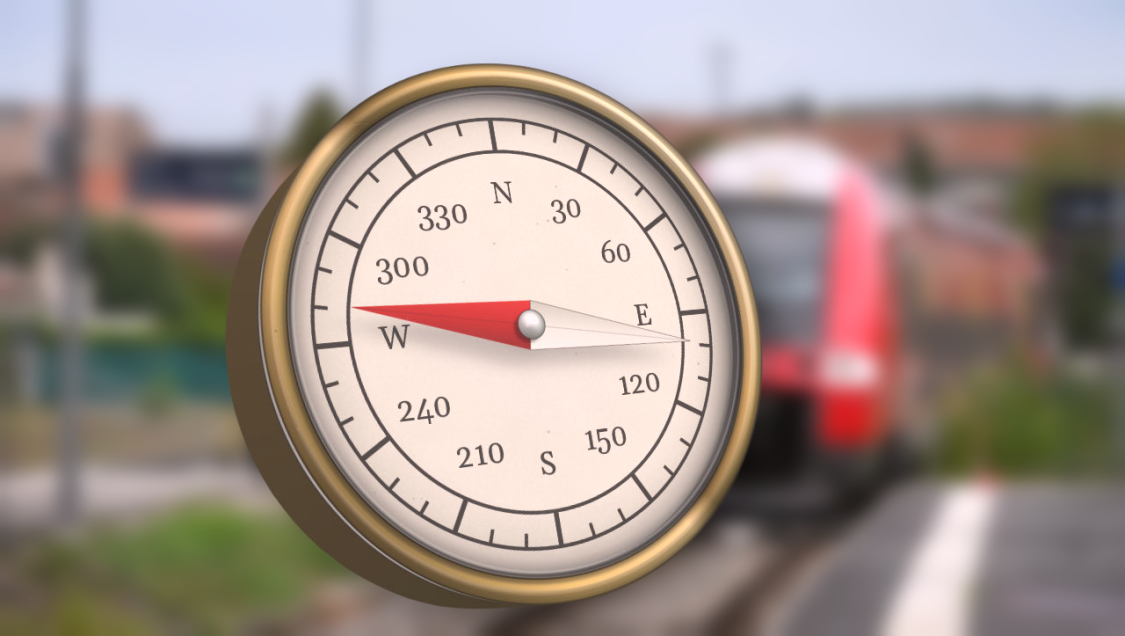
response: 280; °
